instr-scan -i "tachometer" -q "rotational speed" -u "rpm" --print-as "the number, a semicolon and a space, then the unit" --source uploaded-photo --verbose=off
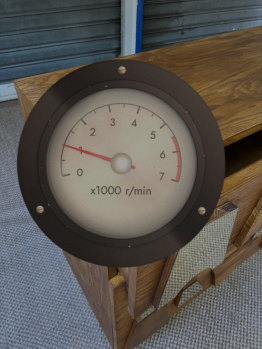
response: 1000; rpm
